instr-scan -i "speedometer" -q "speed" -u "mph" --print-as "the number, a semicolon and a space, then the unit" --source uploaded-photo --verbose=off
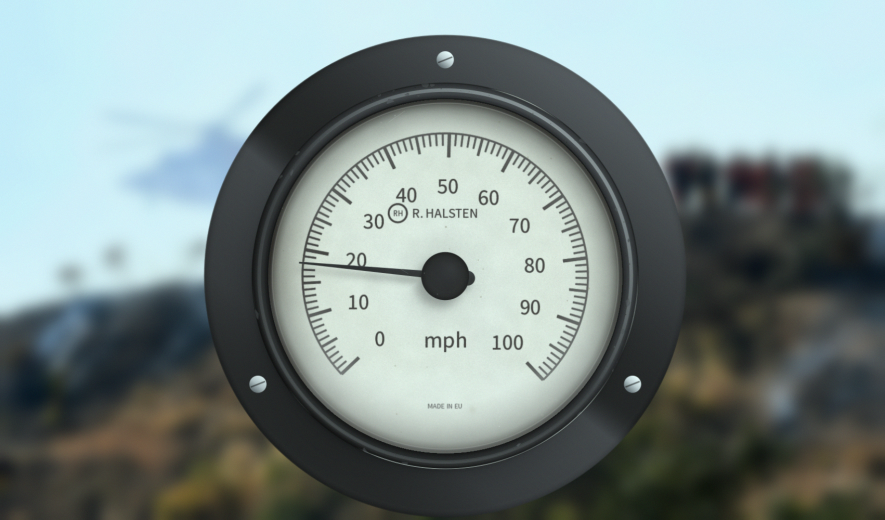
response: 18; mph
